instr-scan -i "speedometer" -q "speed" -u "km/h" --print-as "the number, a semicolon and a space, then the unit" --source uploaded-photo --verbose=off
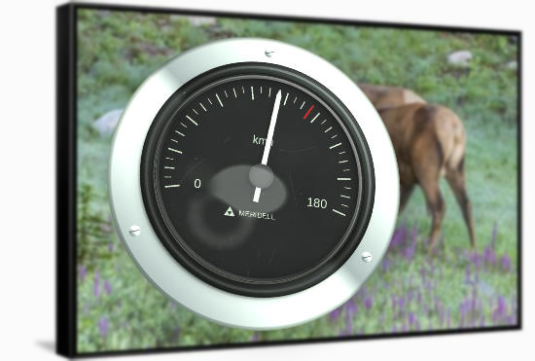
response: 95; km/h
